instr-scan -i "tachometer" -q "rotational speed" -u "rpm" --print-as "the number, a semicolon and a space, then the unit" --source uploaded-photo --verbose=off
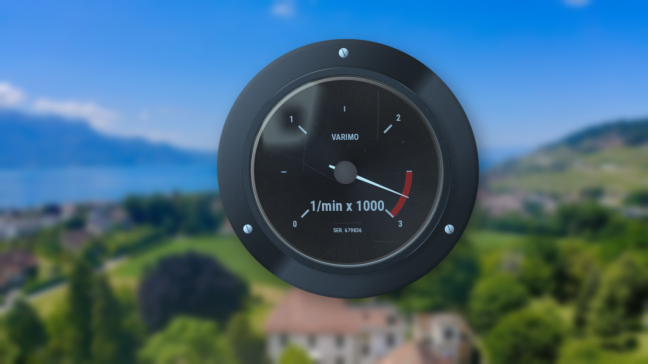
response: 2750; rpm
